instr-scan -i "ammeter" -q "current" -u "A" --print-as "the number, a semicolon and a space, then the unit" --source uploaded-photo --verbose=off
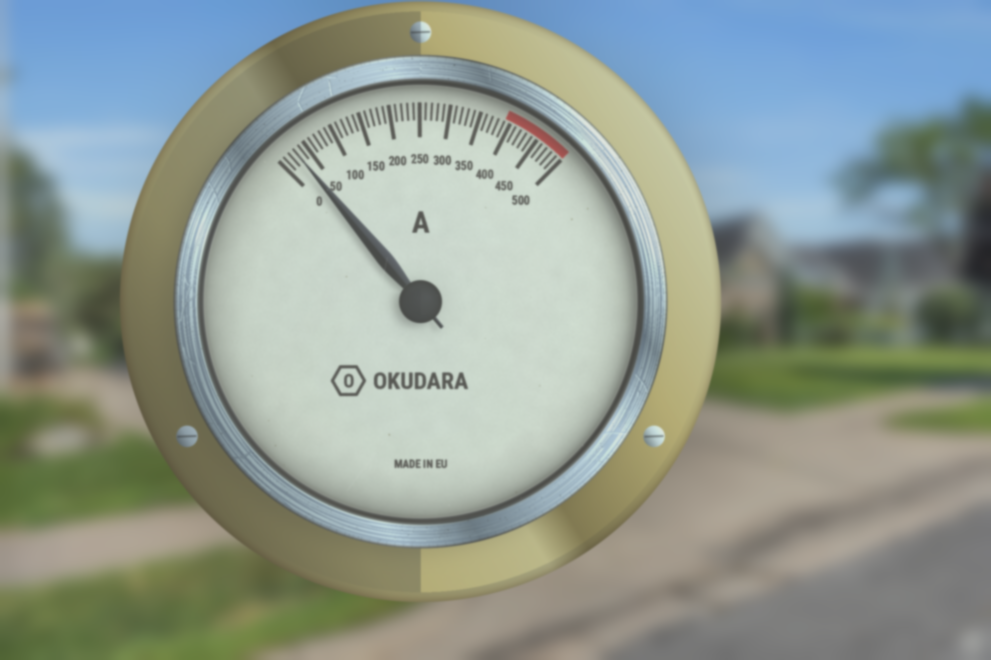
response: 30; A
